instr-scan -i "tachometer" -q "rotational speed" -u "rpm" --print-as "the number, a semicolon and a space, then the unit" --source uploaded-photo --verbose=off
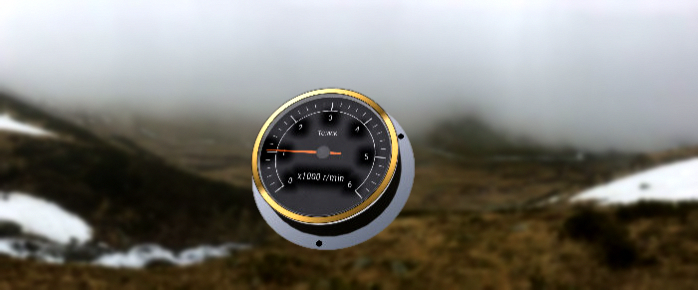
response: 1000; rpm
